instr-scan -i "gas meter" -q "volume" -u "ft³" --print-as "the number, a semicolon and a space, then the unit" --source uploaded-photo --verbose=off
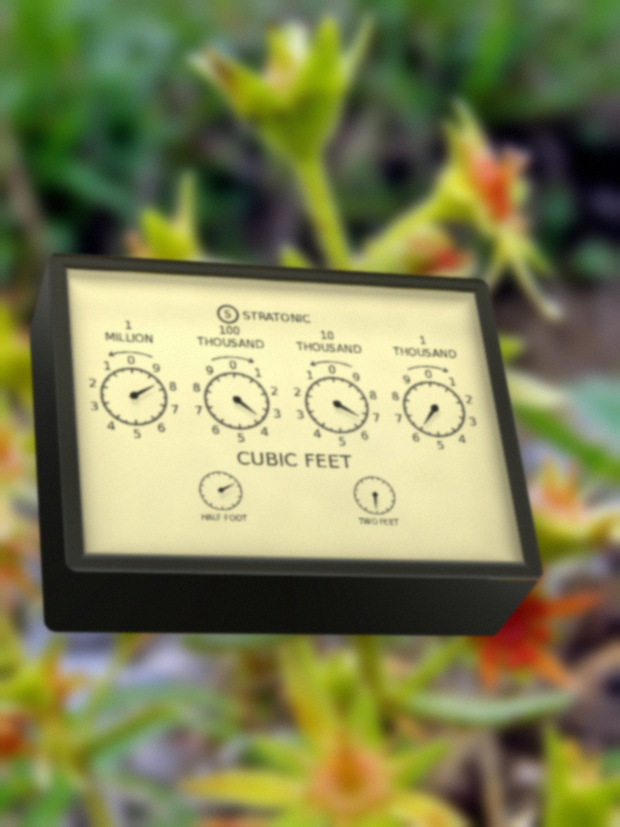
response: 836600; ft³
